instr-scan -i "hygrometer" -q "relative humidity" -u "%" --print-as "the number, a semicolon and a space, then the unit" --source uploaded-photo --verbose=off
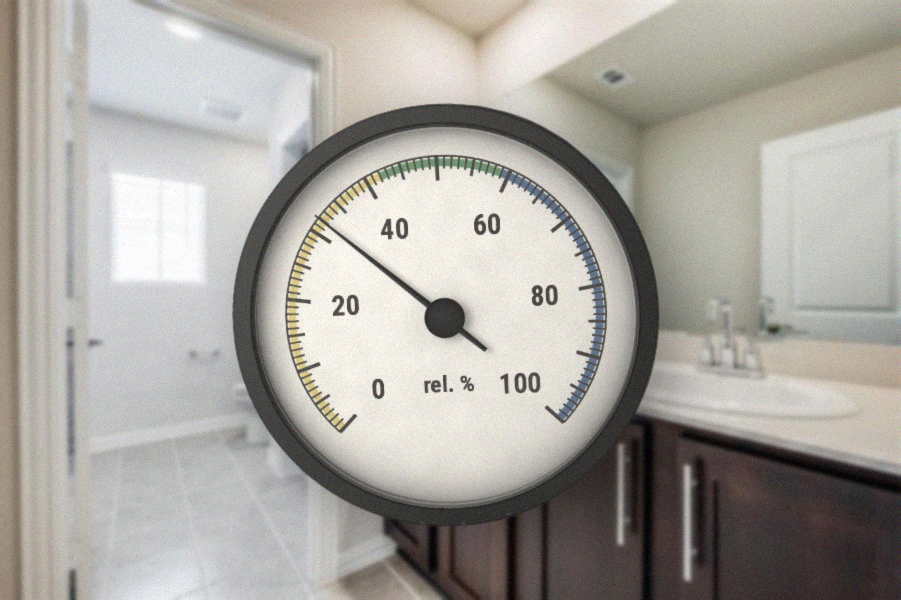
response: 32; %
